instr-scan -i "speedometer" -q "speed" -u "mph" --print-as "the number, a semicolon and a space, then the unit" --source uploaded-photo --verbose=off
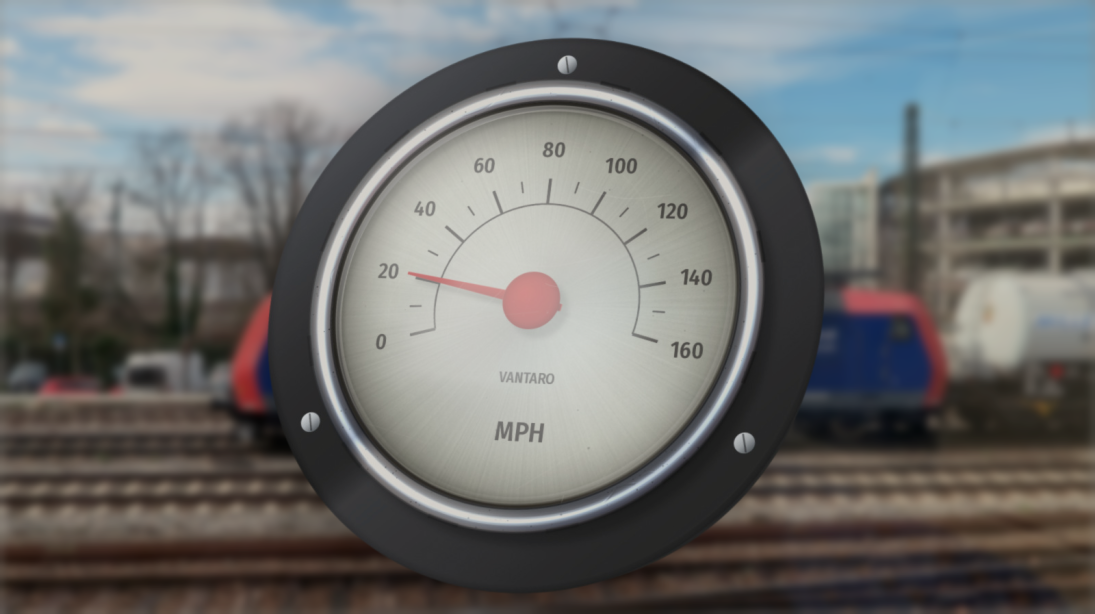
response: 20; mph
